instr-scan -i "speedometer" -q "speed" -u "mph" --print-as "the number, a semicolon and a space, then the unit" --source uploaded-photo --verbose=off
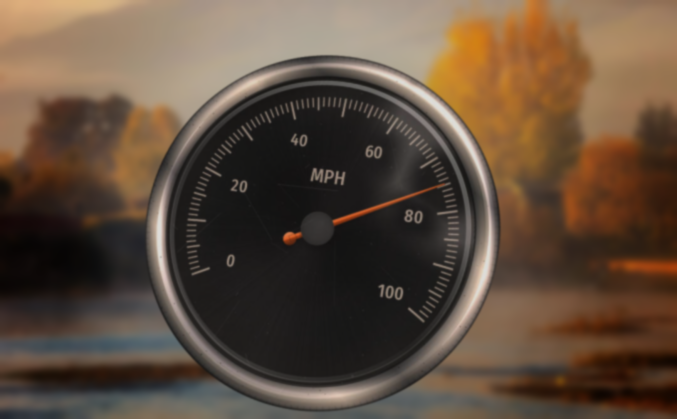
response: 75; mph
